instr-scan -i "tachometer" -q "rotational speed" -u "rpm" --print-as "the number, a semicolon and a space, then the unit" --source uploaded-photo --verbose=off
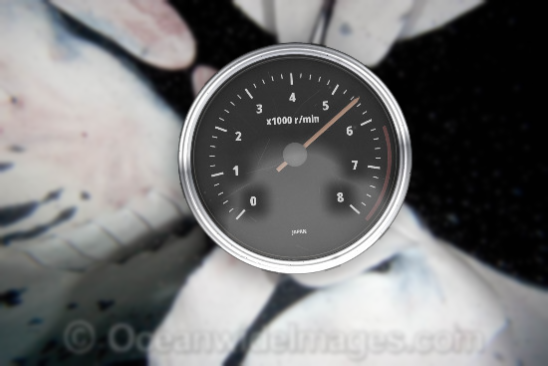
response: 5500; rpm
